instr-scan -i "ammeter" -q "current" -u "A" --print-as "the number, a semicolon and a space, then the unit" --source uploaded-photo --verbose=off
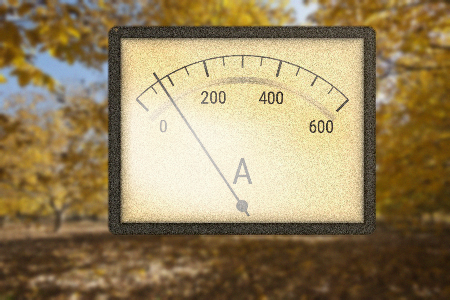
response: 75; A
